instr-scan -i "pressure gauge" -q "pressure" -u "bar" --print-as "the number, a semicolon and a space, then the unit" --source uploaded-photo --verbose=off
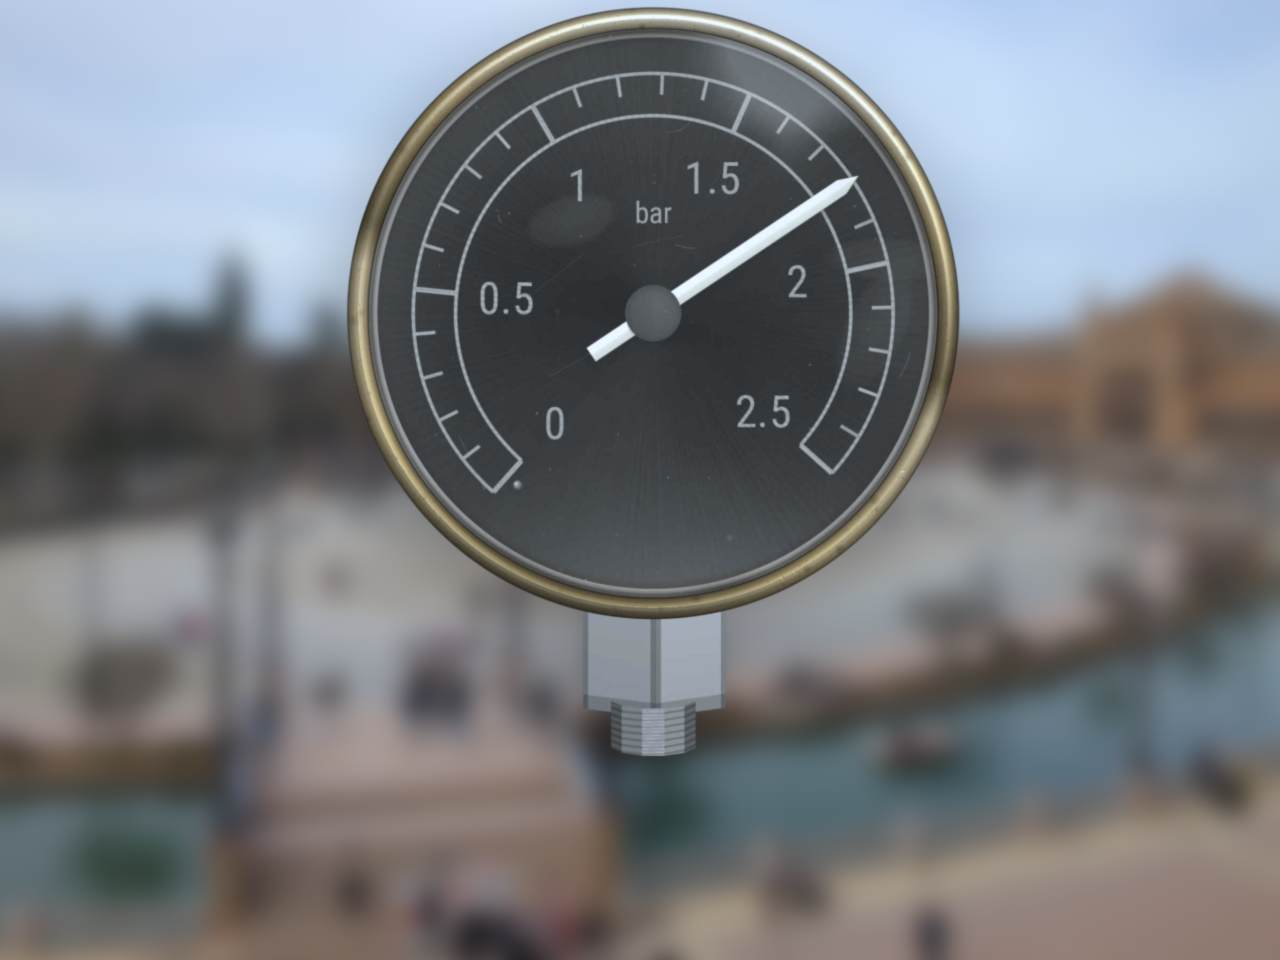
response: 1.8; bar
